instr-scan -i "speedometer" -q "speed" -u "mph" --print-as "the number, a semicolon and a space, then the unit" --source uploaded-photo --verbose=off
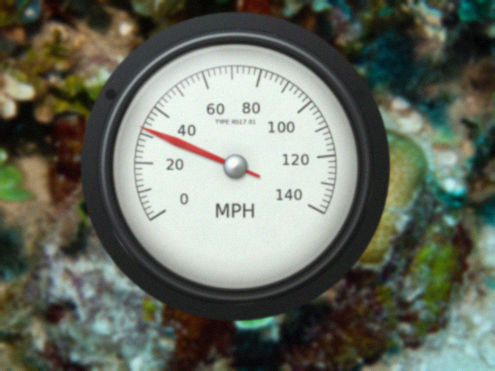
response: 32; mph
